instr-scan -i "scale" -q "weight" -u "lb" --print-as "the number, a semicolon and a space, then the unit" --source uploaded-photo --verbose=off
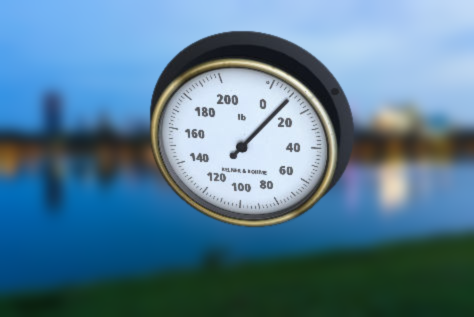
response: 10; lb
